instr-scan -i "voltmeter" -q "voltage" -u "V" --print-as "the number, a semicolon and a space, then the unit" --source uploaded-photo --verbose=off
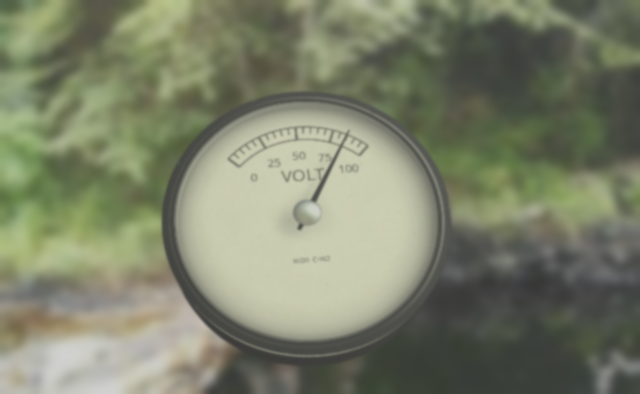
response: 85; V
